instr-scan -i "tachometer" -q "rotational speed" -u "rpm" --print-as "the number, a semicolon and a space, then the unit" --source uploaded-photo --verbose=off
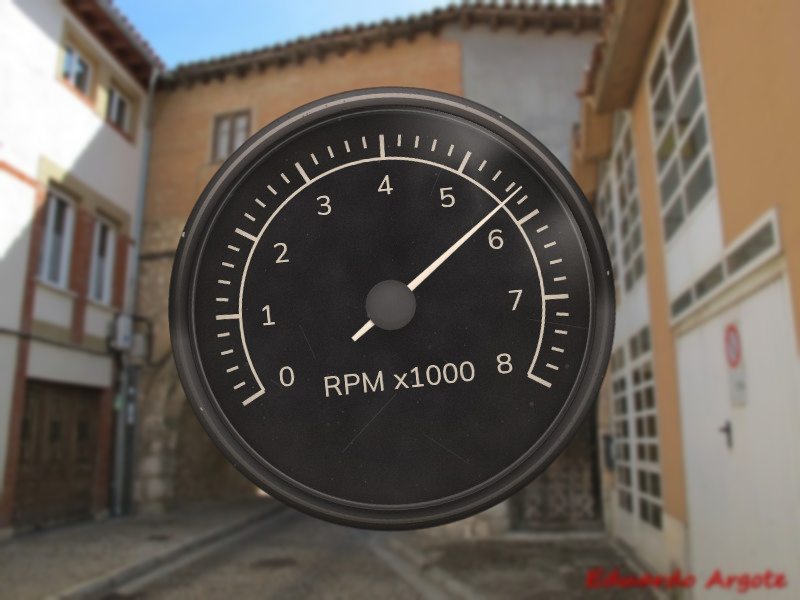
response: 5700; rpm
